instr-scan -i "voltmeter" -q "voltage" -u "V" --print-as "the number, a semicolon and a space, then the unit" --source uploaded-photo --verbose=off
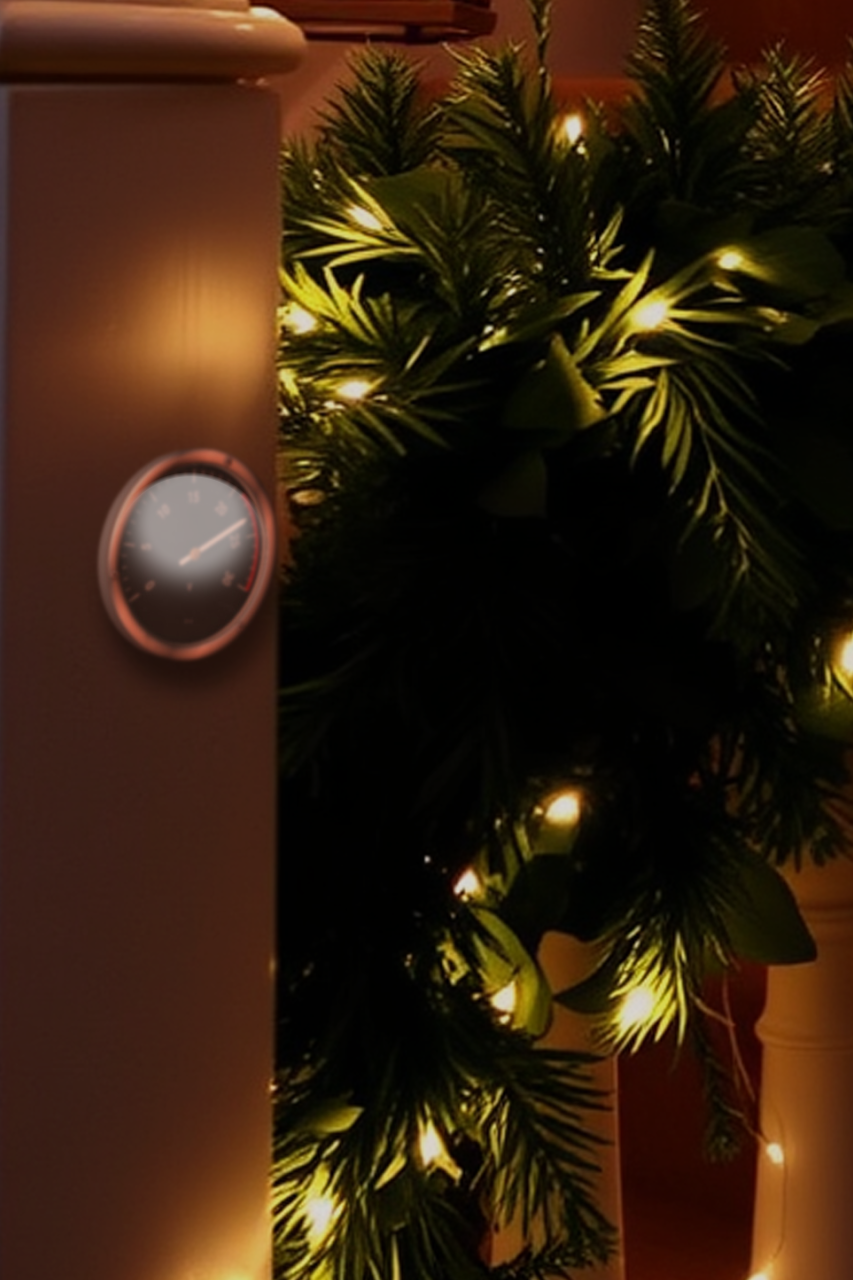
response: 23; V
